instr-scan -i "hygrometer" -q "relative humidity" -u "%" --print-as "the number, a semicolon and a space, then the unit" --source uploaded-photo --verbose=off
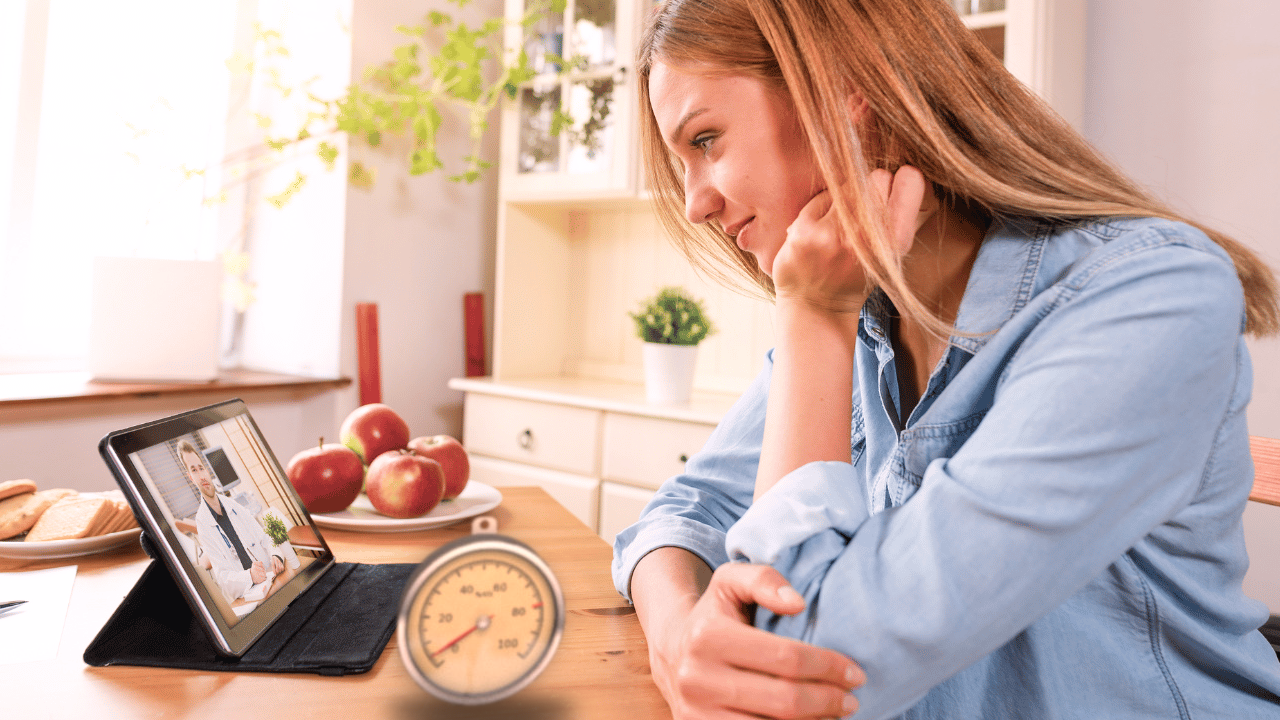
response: 5; %
